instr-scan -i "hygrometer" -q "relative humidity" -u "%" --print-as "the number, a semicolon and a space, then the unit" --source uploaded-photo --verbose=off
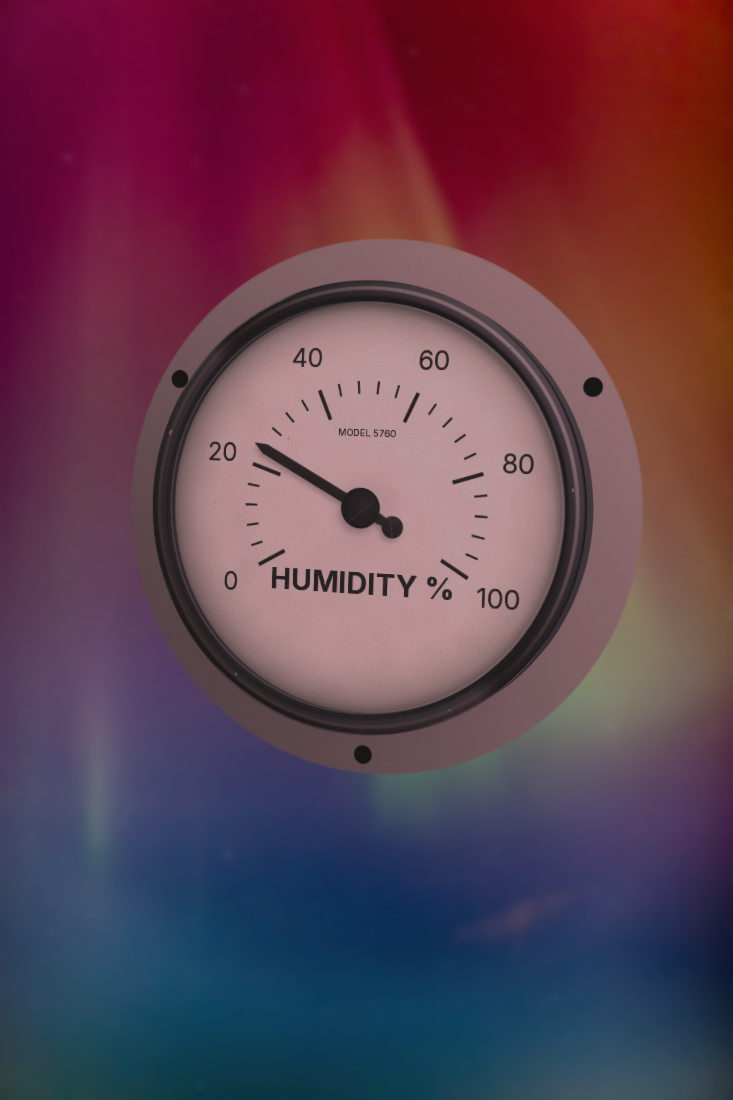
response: 24; %
